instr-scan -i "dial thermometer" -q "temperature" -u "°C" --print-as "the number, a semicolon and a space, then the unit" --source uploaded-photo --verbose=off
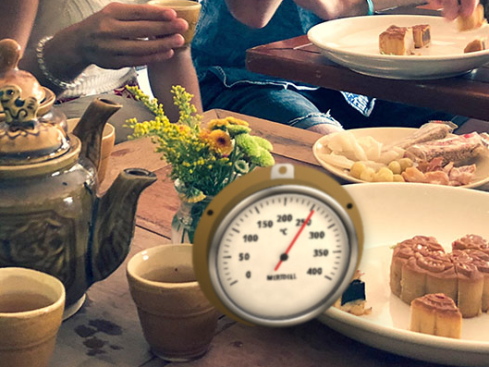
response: 250; °C
